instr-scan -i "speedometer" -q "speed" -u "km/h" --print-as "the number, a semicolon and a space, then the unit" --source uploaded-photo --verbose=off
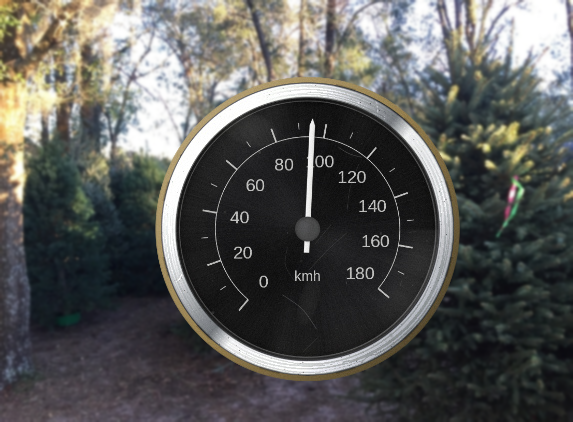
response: 95; km/h
